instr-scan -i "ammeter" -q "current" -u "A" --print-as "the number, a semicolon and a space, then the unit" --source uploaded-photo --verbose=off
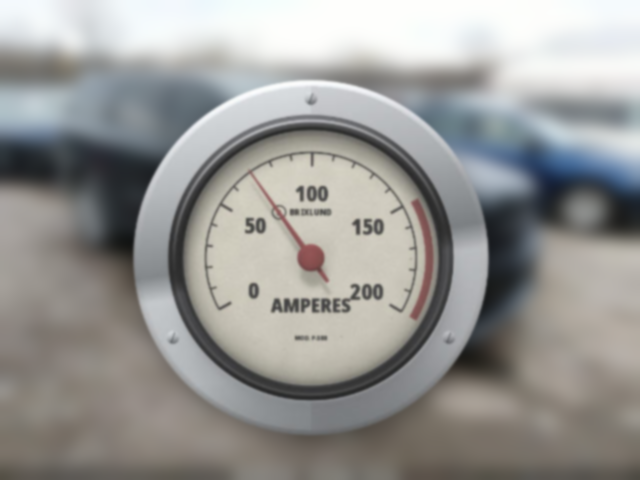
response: 70; A
